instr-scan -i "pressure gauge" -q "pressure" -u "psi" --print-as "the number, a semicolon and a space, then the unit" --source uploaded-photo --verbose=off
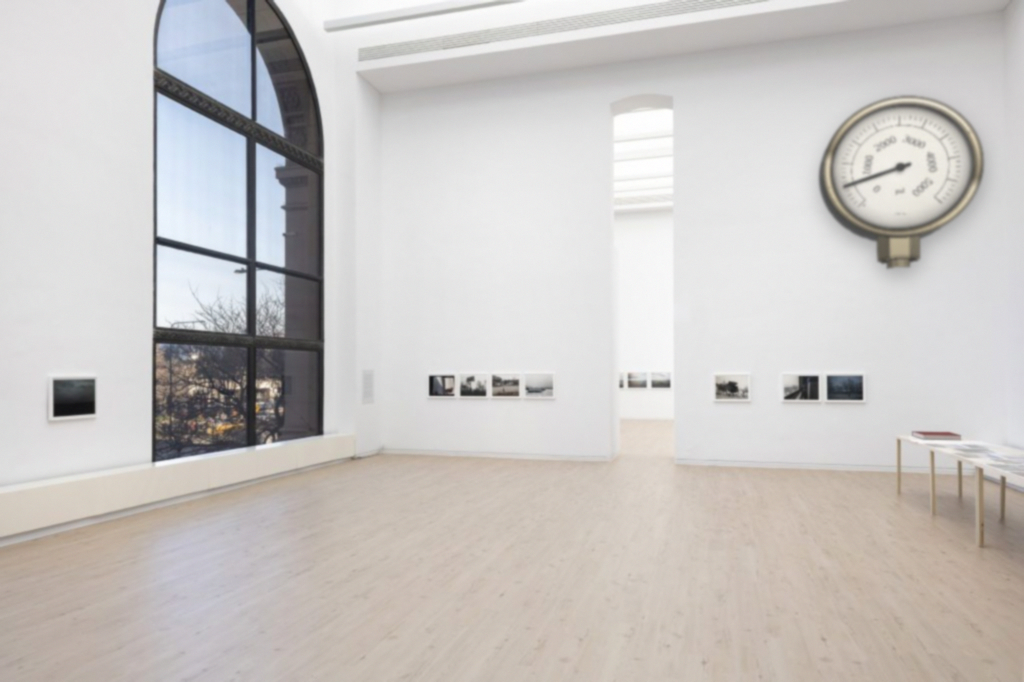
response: 500; psi
